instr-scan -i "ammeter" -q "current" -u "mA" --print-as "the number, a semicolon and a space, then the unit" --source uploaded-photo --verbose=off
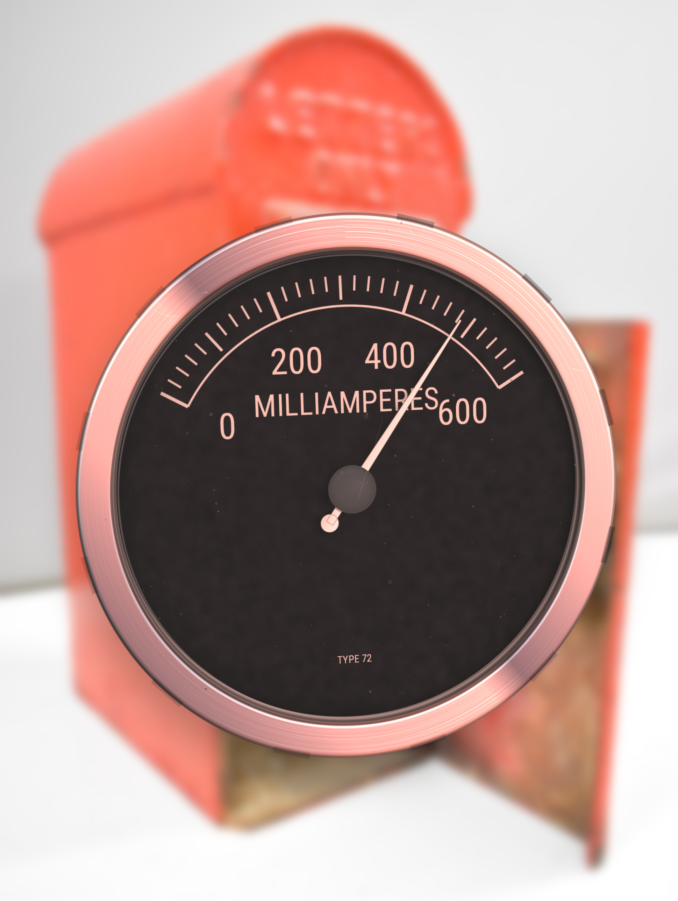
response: 480; mA
